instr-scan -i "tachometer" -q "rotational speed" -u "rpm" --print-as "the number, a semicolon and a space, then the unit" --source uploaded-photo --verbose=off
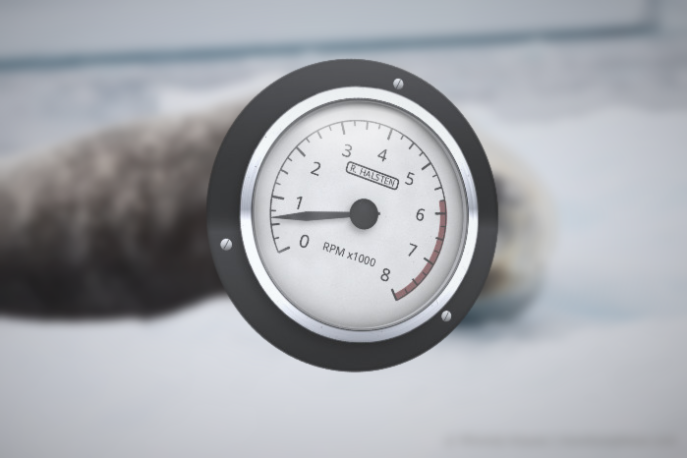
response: 625; rpm
